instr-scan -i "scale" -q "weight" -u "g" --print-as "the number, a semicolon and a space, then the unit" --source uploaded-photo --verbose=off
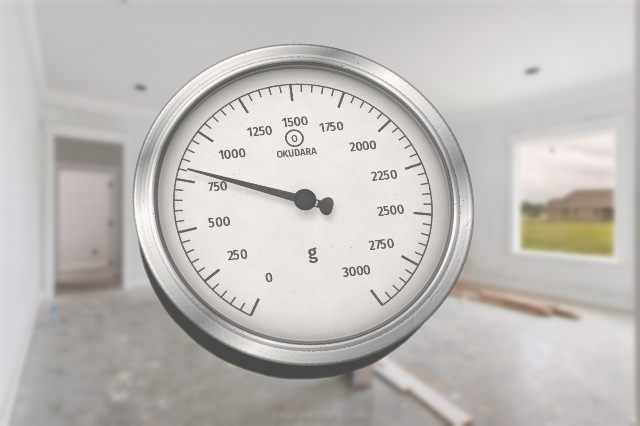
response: 800; g
